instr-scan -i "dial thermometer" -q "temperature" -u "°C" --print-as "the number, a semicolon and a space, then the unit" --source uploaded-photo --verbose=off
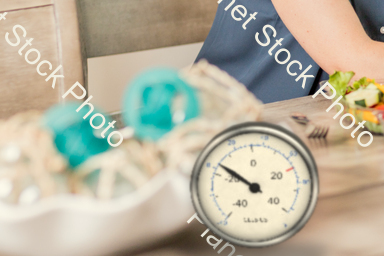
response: -15; °C
